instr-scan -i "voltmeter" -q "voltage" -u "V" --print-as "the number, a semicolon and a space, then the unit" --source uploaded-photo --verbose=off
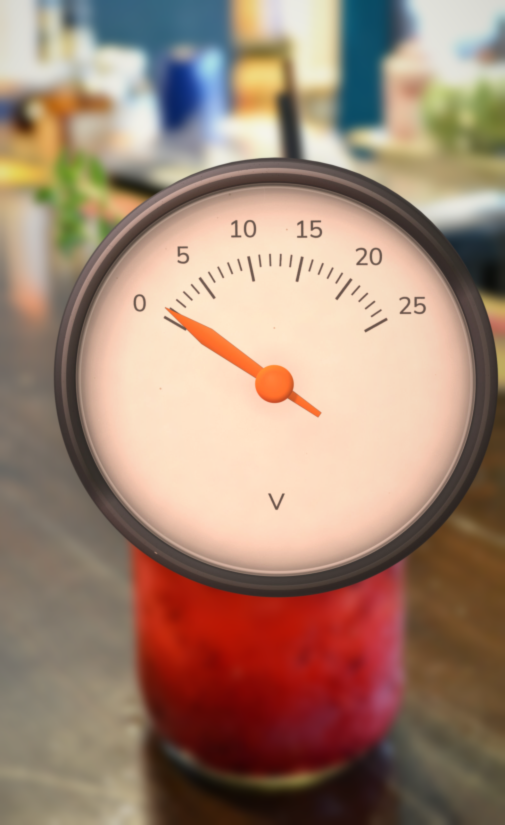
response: 1; V
